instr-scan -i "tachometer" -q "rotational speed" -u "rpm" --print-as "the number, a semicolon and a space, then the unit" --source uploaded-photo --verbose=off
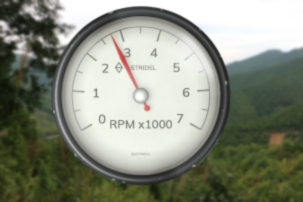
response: 2750; rpm
